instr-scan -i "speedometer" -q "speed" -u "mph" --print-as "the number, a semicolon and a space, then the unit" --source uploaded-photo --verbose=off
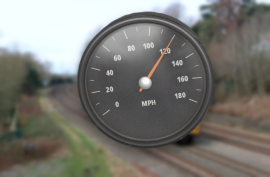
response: 120; mph
